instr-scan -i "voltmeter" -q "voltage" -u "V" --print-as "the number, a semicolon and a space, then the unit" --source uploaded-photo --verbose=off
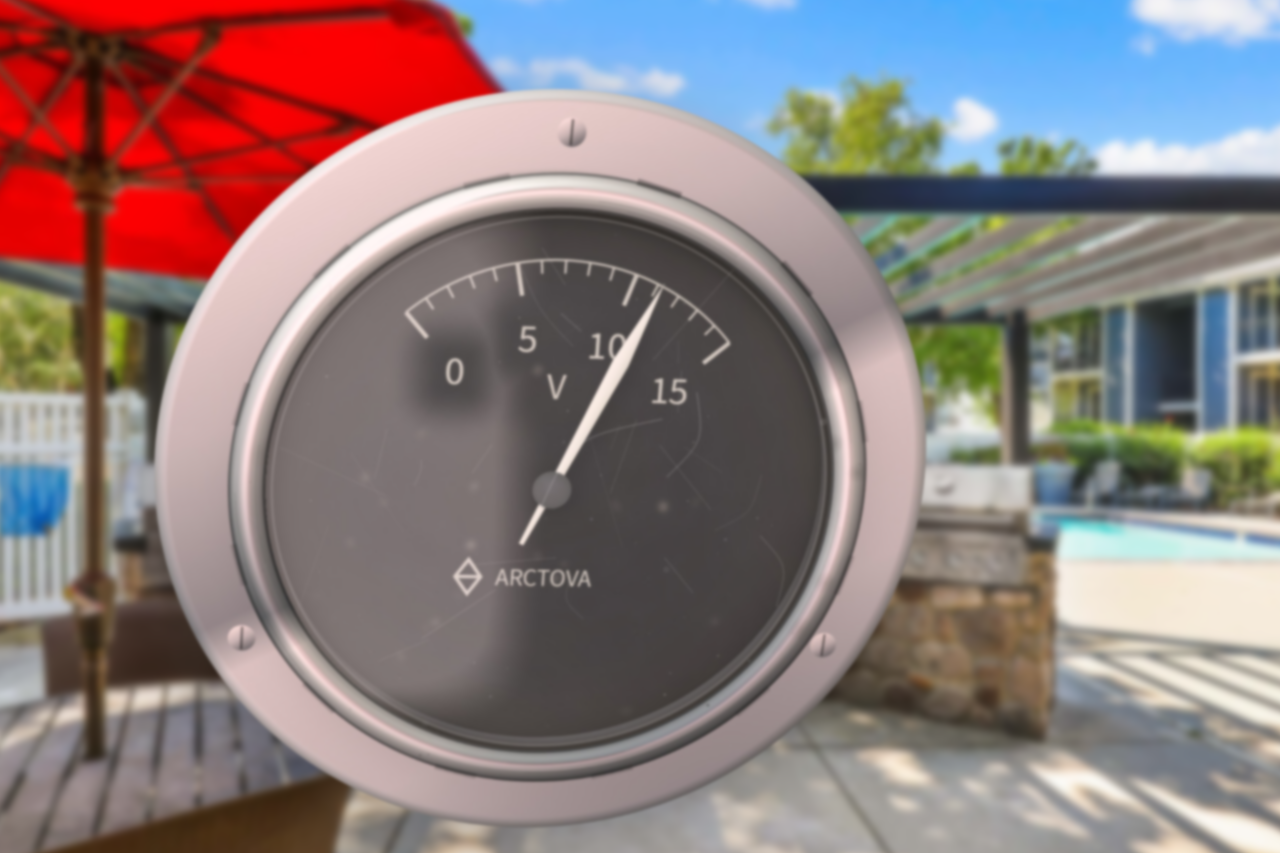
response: 11; V
